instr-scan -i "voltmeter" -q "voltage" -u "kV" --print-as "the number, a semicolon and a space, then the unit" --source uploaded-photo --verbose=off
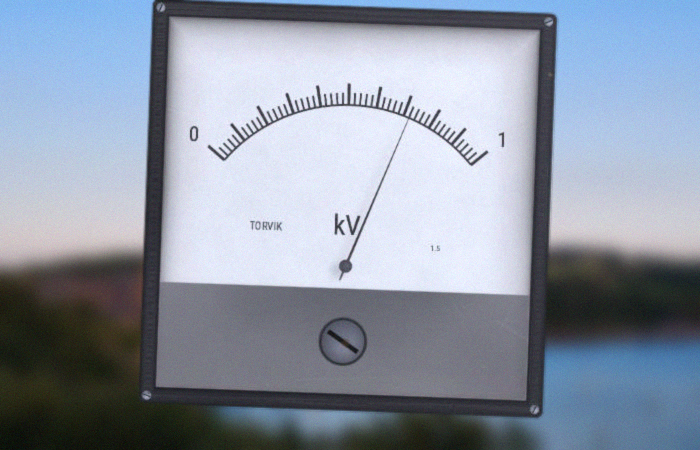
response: 0.72; kV
